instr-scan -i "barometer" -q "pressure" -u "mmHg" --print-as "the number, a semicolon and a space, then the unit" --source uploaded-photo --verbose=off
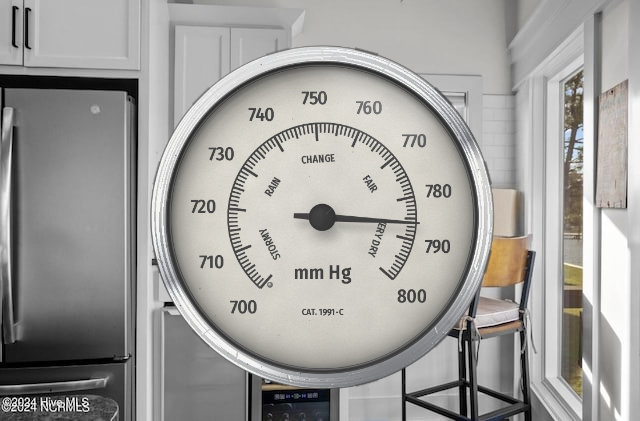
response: 786; mmHg
